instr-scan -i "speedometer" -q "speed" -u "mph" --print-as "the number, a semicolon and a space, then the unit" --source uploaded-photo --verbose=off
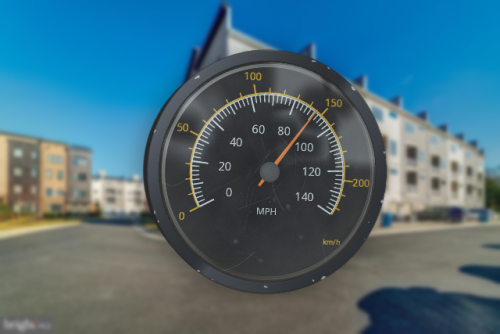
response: 90; mph
